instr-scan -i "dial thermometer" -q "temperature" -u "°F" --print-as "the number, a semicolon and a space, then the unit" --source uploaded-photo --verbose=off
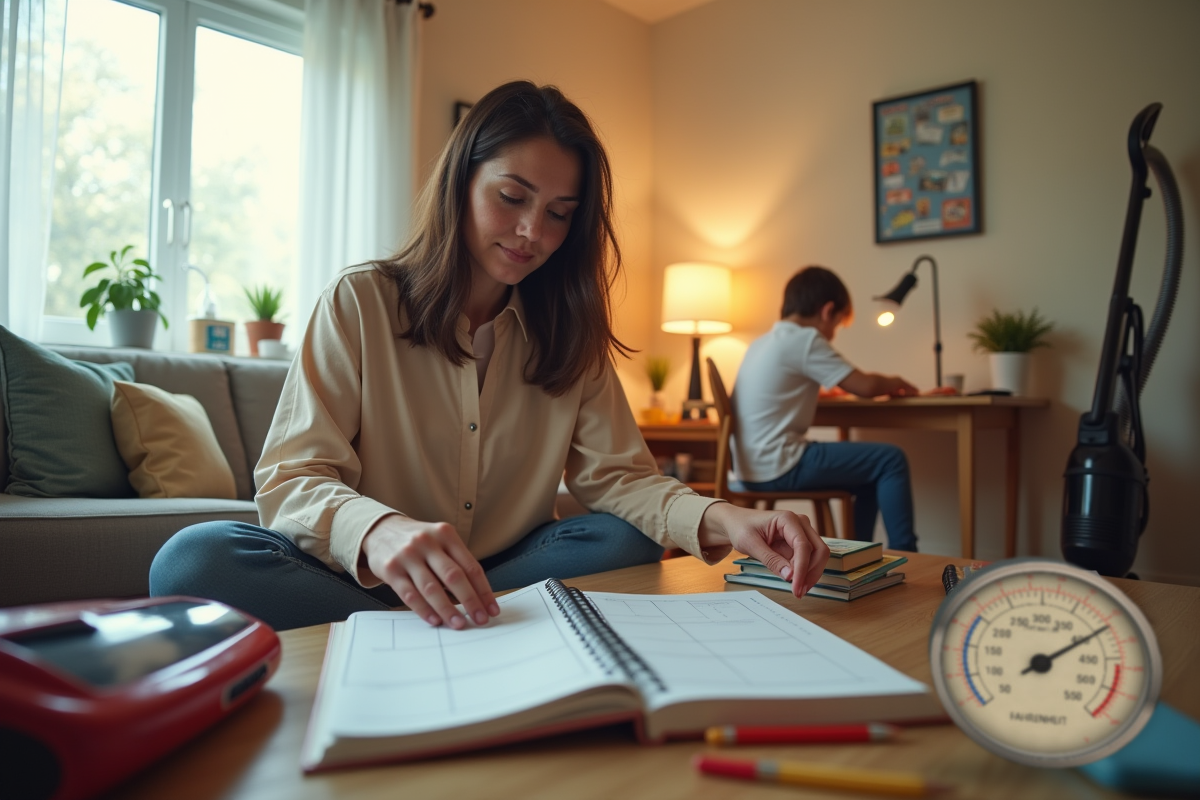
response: 400; °F
